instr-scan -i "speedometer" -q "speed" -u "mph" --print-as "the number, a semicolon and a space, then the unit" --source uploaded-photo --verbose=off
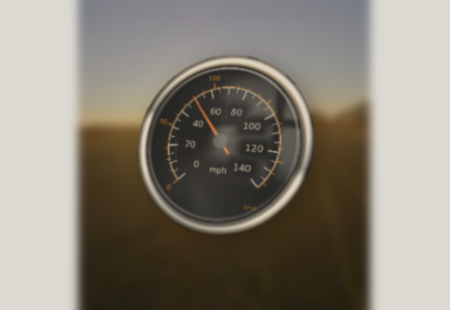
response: 50; mph
